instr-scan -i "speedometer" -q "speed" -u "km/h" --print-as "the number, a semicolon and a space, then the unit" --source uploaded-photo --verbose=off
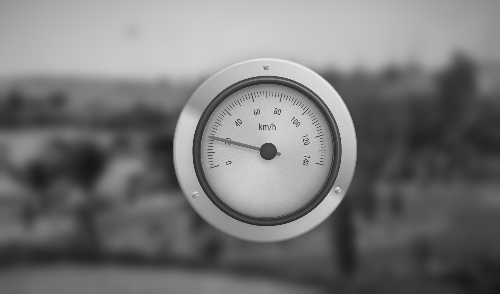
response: 20; km/h
